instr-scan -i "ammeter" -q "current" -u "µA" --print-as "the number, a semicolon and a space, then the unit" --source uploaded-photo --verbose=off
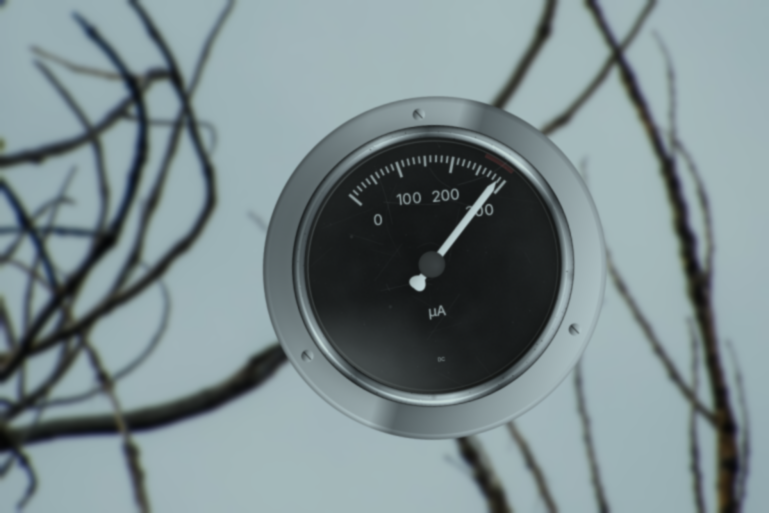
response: 290; µA
